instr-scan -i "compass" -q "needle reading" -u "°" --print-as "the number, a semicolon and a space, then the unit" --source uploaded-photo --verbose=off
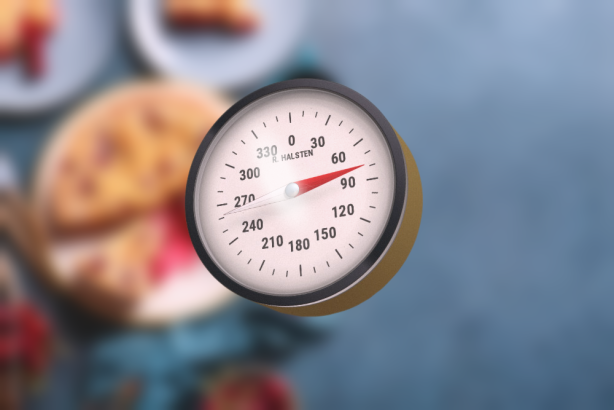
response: 80; °
